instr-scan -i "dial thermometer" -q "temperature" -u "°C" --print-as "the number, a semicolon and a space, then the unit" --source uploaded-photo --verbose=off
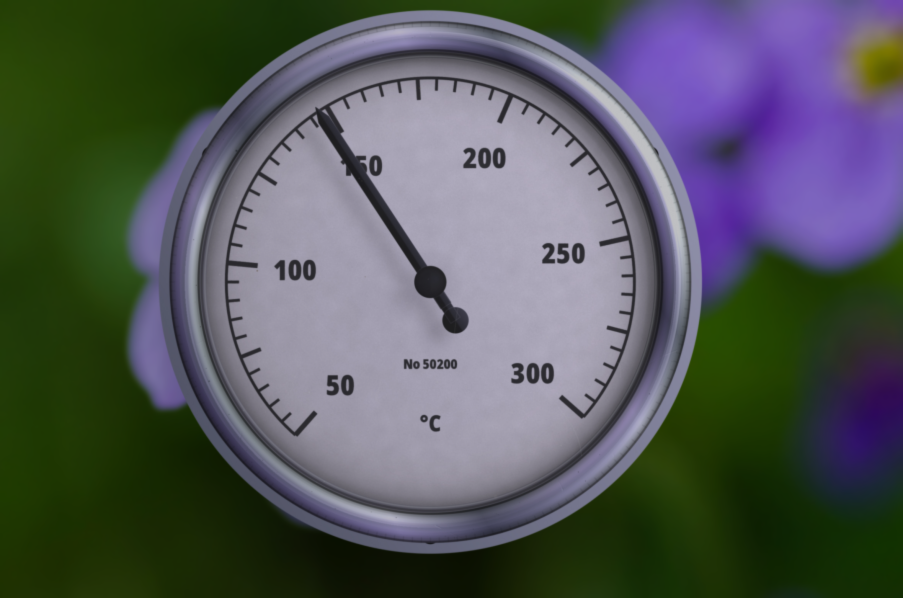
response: 147.5; °C
